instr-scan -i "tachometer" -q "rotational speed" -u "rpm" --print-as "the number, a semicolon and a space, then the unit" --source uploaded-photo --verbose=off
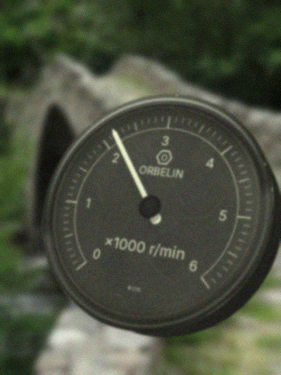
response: 2200; rpm
